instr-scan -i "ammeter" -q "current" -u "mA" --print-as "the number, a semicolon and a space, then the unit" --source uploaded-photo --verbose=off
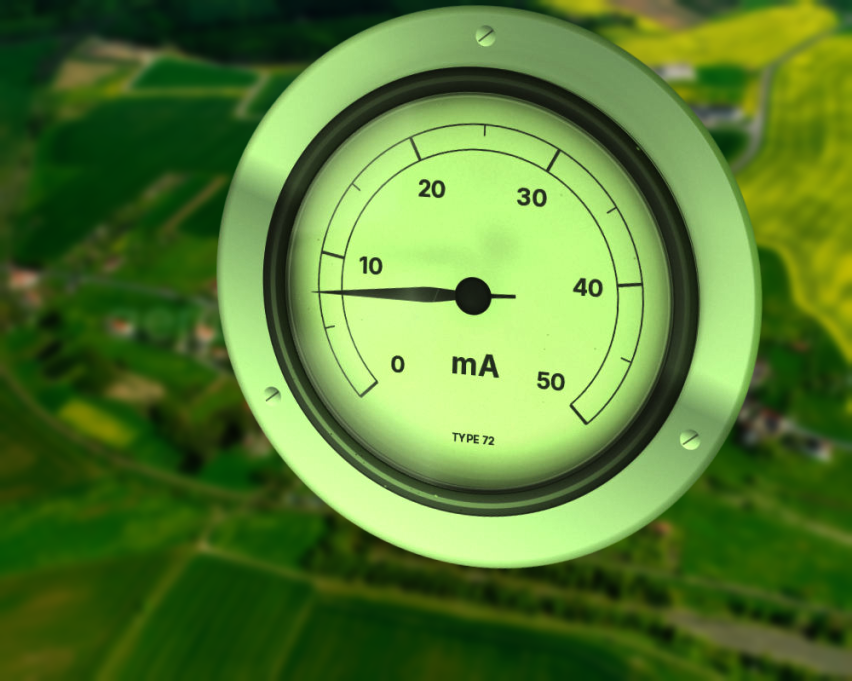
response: 7.5; mA
